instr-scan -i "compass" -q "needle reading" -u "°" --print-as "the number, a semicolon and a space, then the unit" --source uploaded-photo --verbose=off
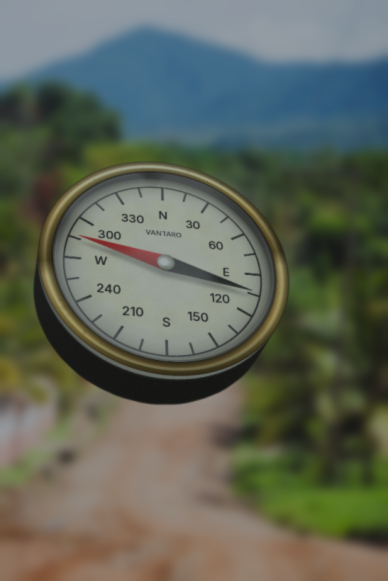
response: 285; °
